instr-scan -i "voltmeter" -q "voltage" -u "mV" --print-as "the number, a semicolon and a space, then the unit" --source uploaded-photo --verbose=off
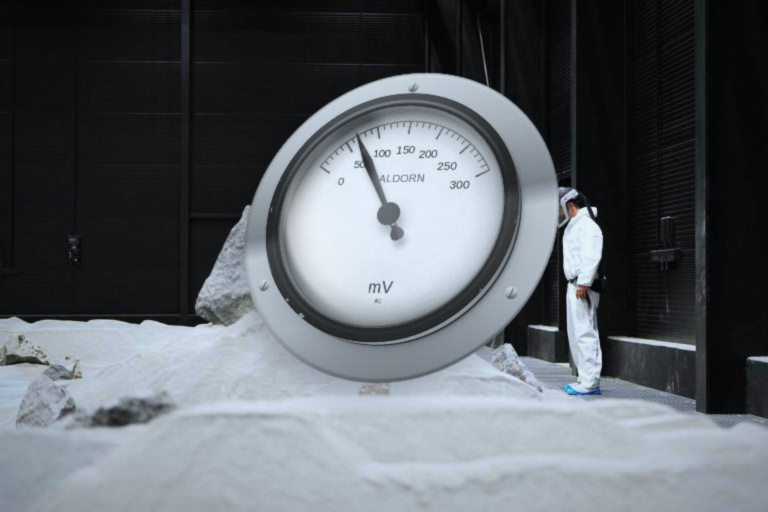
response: 70; mV
